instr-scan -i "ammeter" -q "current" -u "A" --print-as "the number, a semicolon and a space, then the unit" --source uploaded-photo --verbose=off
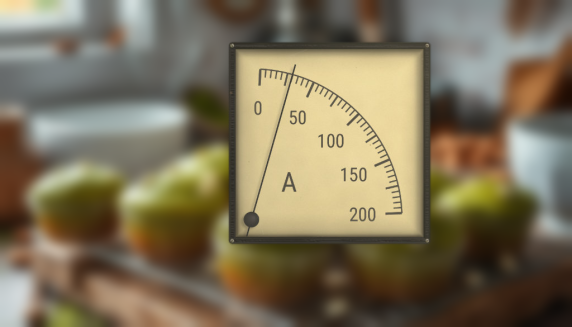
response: 30; A
